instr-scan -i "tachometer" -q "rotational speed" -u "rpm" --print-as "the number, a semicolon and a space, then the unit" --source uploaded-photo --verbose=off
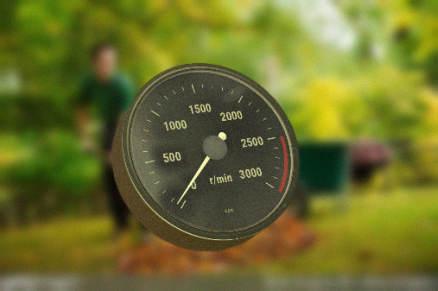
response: 50; rpm
